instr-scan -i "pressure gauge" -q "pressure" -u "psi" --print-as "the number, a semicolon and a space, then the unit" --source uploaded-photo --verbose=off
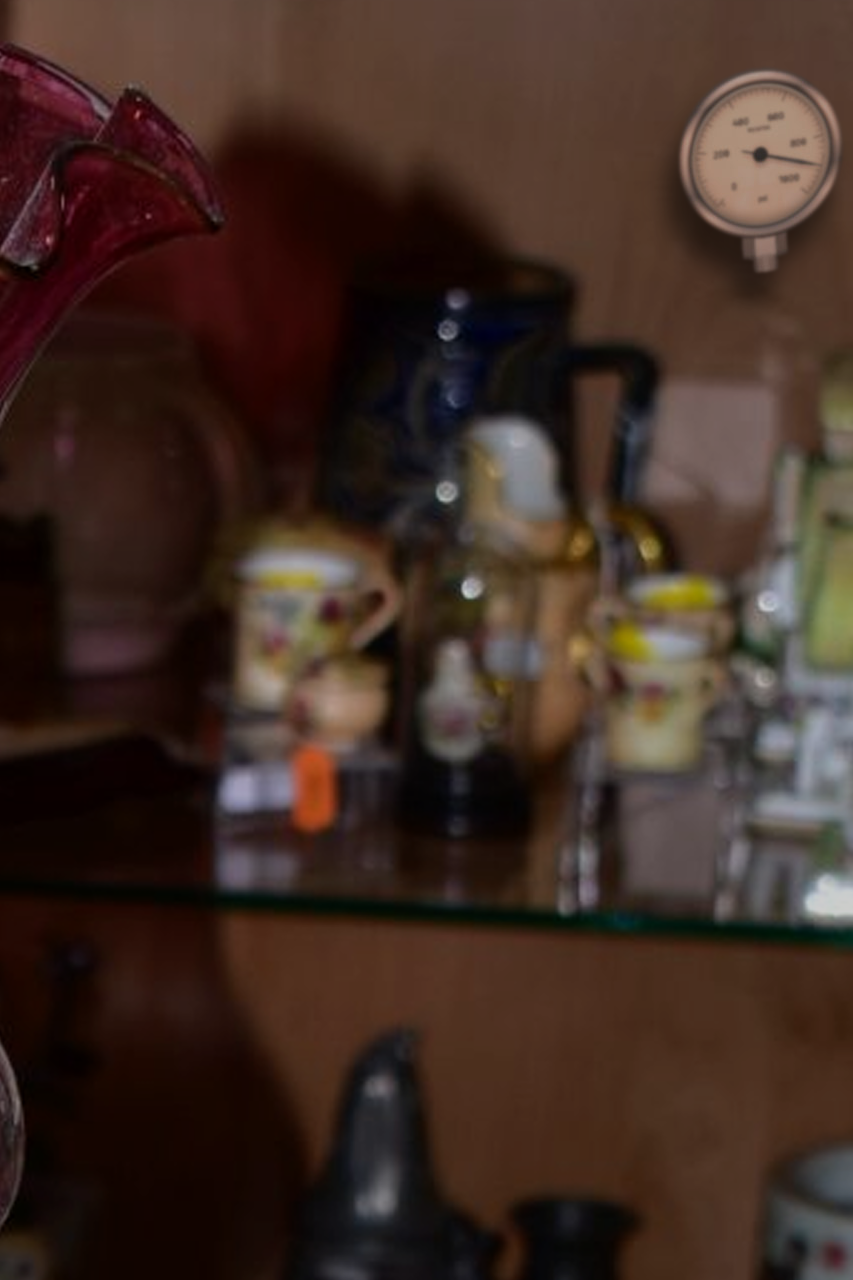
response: 900; psi
